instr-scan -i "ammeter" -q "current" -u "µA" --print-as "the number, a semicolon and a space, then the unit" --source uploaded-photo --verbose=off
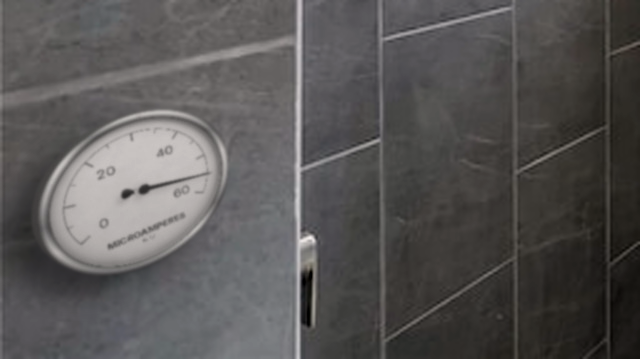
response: 55; µA
